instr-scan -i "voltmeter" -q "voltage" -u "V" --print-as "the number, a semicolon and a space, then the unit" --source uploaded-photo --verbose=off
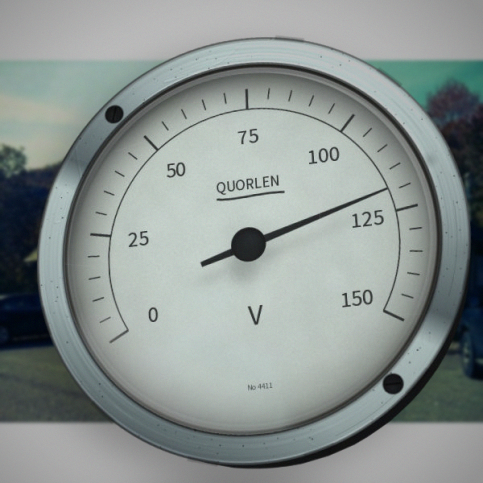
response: 120; V
